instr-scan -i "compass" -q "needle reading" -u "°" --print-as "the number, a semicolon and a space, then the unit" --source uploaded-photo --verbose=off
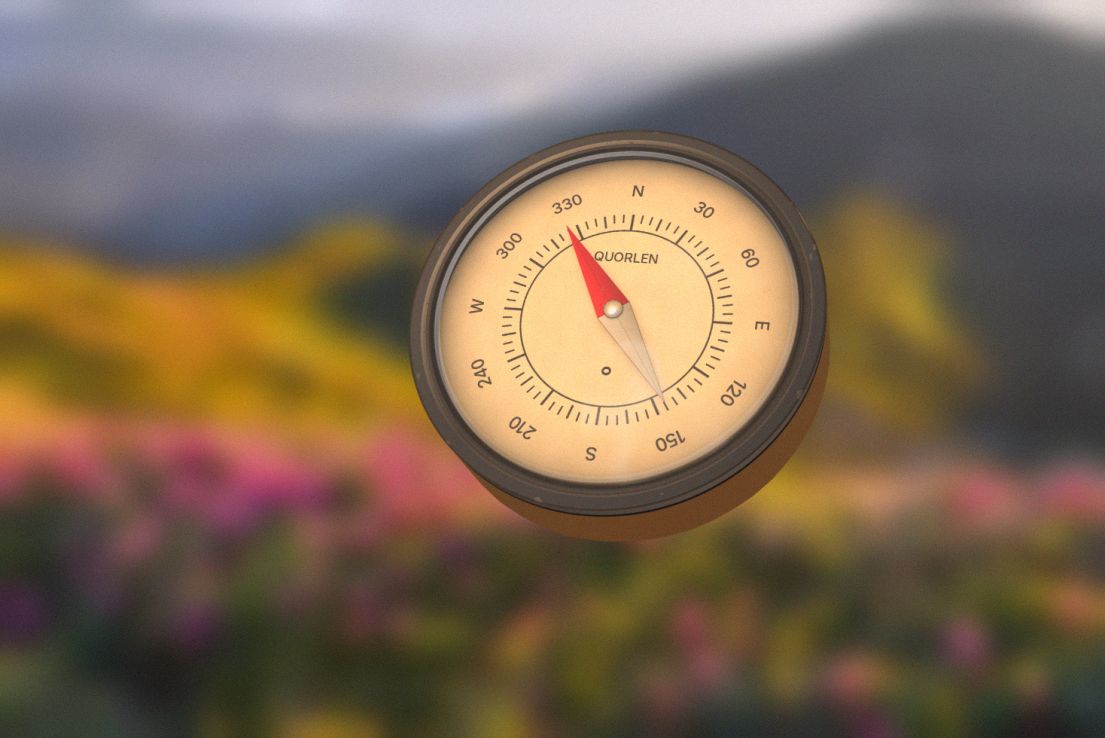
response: 325; °
